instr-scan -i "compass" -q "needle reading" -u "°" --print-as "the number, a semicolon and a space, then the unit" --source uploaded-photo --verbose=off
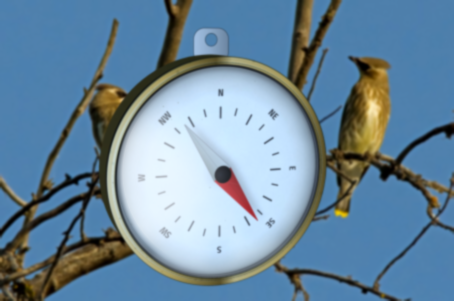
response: 142.5; °
